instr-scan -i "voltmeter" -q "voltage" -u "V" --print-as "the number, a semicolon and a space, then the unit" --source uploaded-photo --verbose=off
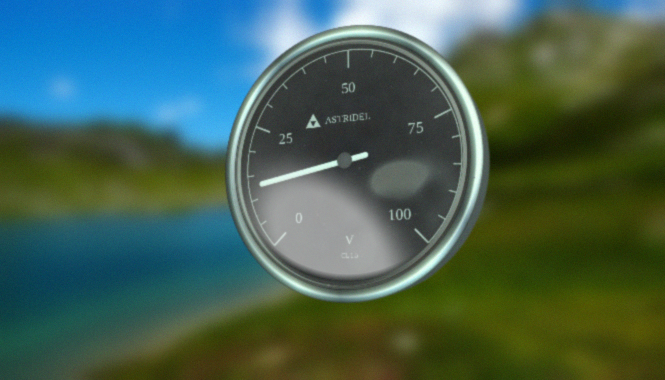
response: 12.5; V
